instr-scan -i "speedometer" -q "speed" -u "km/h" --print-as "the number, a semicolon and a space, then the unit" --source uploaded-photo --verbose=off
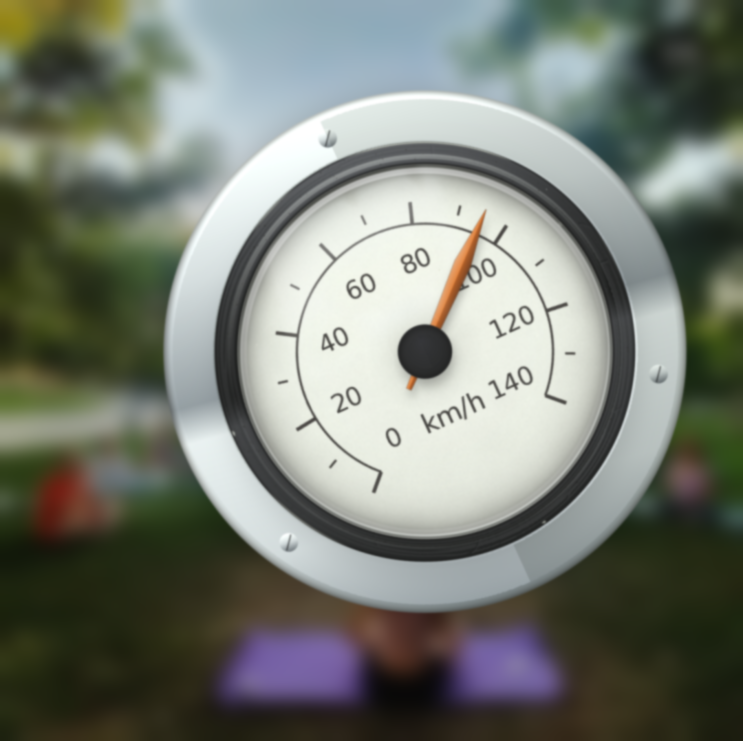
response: 95; km/h
